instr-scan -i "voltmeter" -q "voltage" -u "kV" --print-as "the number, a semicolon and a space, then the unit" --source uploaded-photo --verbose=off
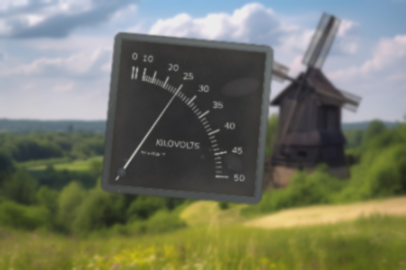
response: 25; kV
